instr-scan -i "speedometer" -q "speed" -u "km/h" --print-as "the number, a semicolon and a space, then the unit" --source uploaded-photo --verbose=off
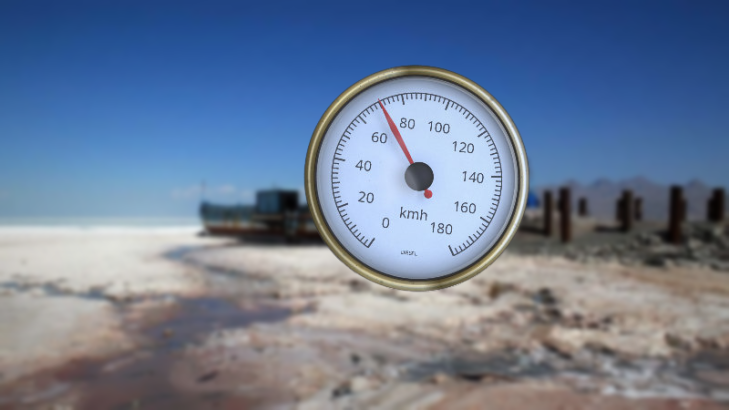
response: 70; km/h
